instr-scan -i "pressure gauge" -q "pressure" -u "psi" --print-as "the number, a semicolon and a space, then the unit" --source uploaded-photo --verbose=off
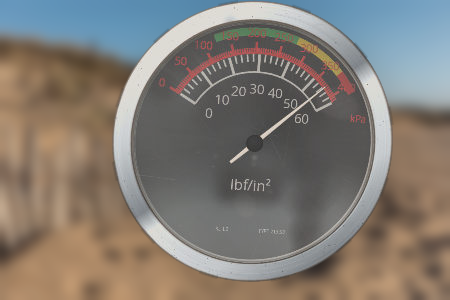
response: 54; psi
